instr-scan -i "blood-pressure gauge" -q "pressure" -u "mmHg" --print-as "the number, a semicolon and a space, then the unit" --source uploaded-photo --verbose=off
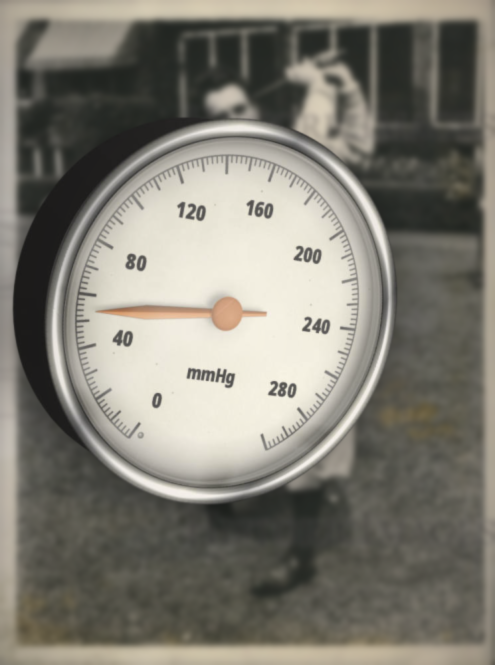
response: 54; mmHg
